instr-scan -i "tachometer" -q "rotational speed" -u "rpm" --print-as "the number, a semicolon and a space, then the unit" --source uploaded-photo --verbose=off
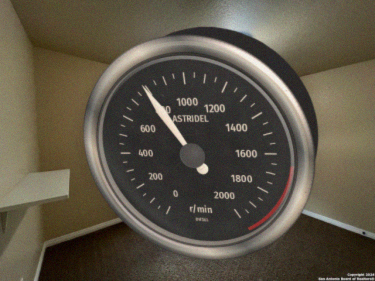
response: 800; rpm
